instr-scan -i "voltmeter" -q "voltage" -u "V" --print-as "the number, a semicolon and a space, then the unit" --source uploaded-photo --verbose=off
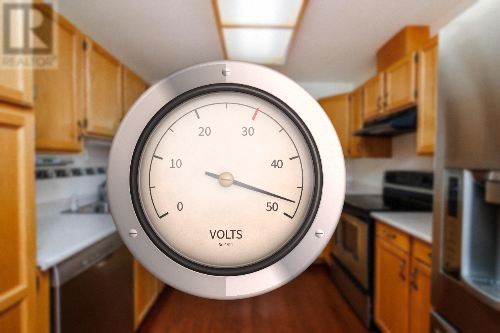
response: 47.5; V
